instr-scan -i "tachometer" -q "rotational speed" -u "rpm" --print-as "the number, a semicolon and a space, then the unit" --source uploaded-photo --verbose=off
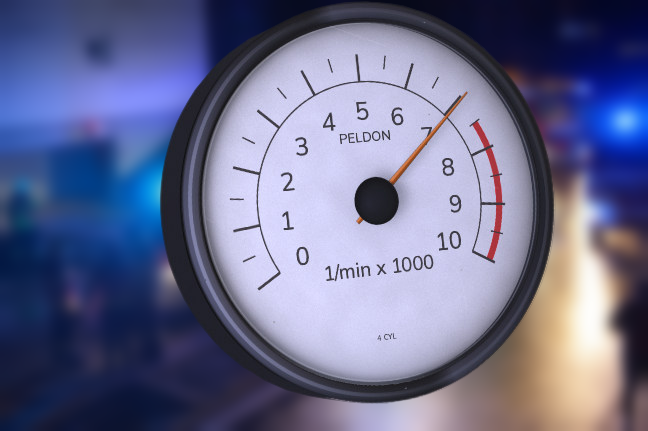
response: 7000; rpm
